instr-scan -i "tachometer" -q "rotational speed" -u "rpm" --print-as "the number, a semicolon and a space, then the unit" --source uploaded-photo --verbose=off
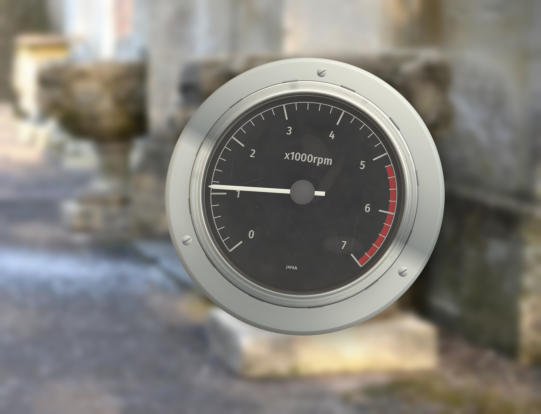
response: 1100; rpm
